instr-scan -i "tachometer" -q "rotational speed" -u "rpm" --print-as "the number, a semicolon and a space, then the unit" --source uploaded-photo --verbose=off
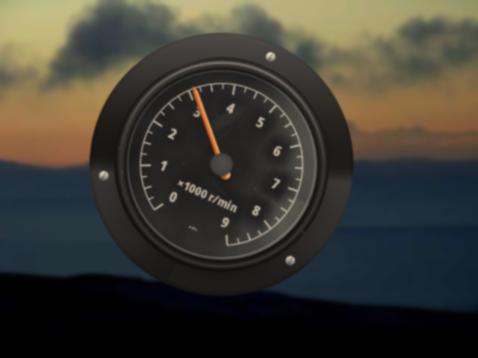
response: 3125; rpm
